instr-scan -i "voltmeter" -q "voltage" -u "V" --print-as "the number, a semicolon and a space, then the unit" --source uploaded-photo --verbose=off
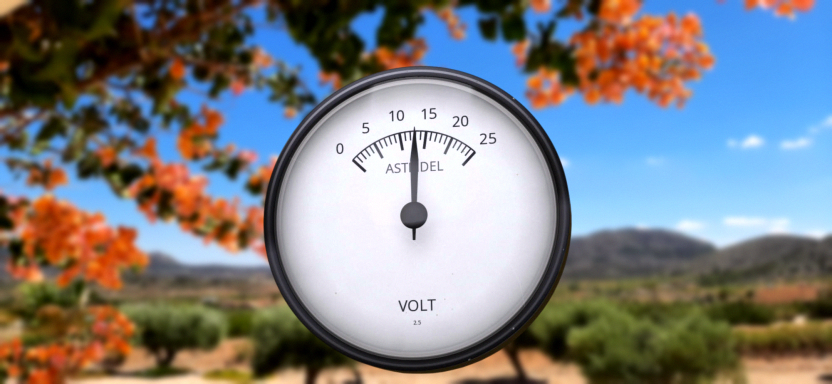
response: 13; V
